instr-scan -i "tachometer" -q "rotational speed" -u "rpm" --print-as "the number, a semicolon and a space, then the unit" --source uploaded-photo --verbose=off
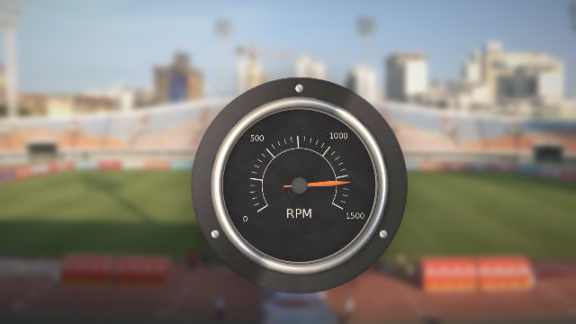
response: 1300; rpm
